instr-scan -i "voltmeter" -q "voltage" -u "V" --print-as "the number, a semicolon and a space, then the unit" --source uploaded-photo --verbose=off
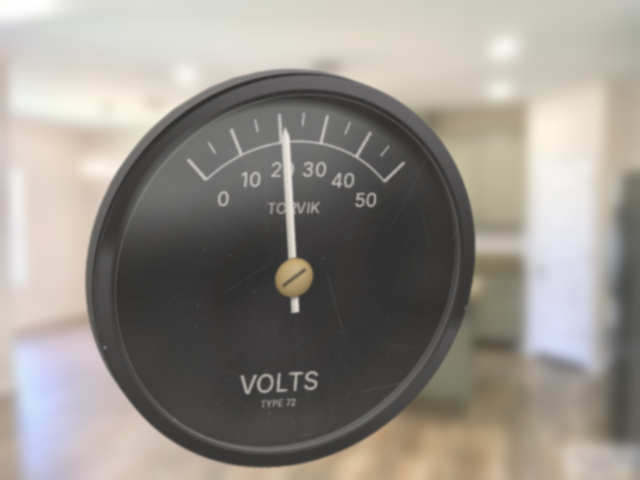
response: 20; V
